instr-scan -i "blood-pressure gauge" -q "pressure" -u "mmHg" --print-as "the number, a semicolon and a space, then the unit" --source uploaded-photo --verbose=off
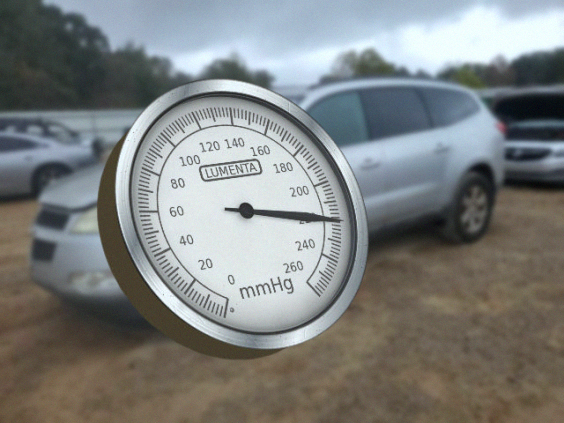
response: 220; mmHg
